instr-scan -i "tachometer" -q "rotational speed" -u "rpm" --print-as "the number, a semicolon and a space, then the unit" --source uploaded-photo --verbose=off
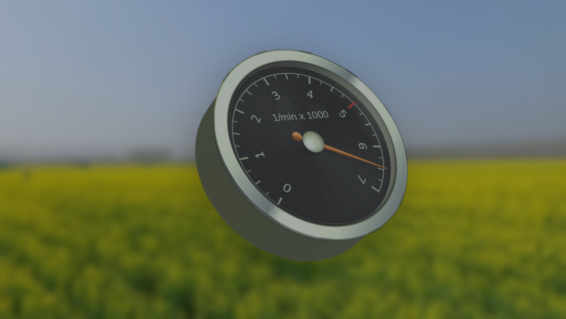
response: 6500; rpm
